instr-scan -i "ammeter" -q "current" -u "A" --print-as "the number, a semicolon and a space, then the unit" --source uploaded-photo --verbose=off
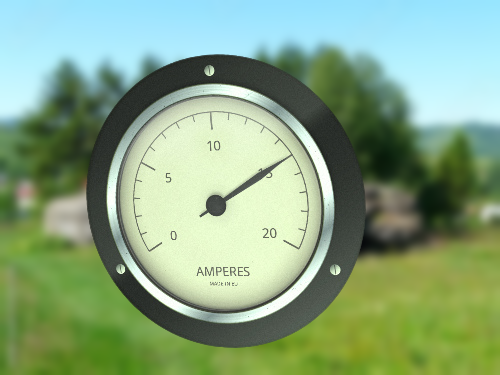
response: 15; A
